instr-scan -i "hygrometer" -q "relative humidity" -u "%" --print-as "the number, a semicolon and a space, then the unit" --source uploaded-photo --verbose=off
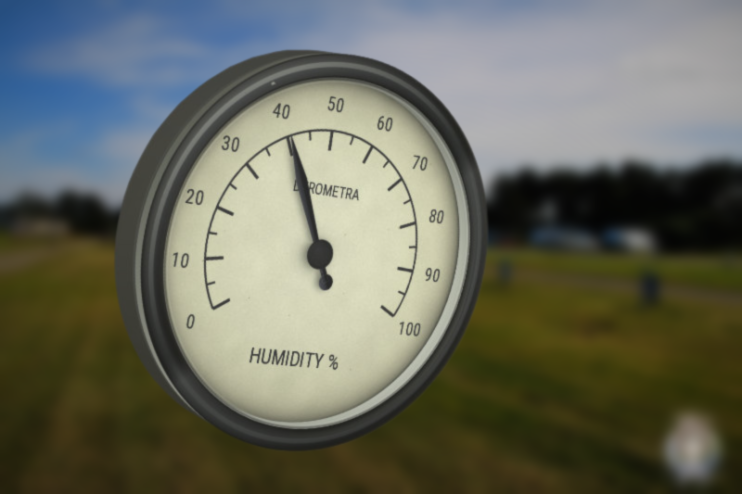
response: 40; %
